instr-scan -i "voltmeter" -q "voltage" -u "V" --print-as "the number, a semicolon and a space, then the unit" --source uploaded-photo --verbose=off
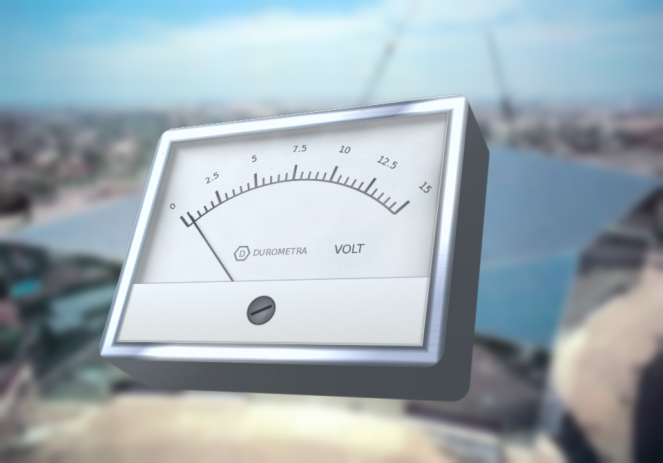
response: 0.5; V
